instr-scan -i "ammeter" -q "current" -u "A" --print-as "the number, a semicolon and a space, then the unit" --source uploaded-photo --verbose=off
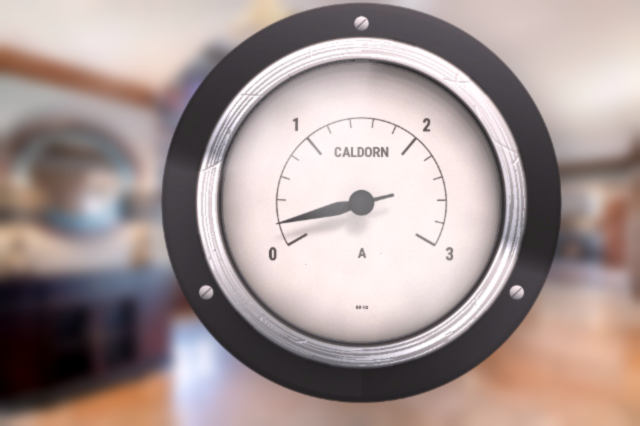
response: 0.2; A
